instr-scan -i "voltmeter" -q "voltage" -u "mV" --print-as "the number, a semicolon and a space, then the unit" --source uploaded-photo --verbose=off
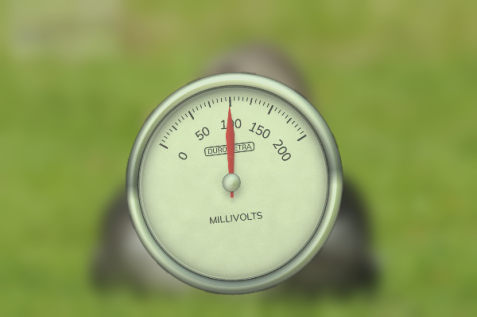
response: 100; mV
